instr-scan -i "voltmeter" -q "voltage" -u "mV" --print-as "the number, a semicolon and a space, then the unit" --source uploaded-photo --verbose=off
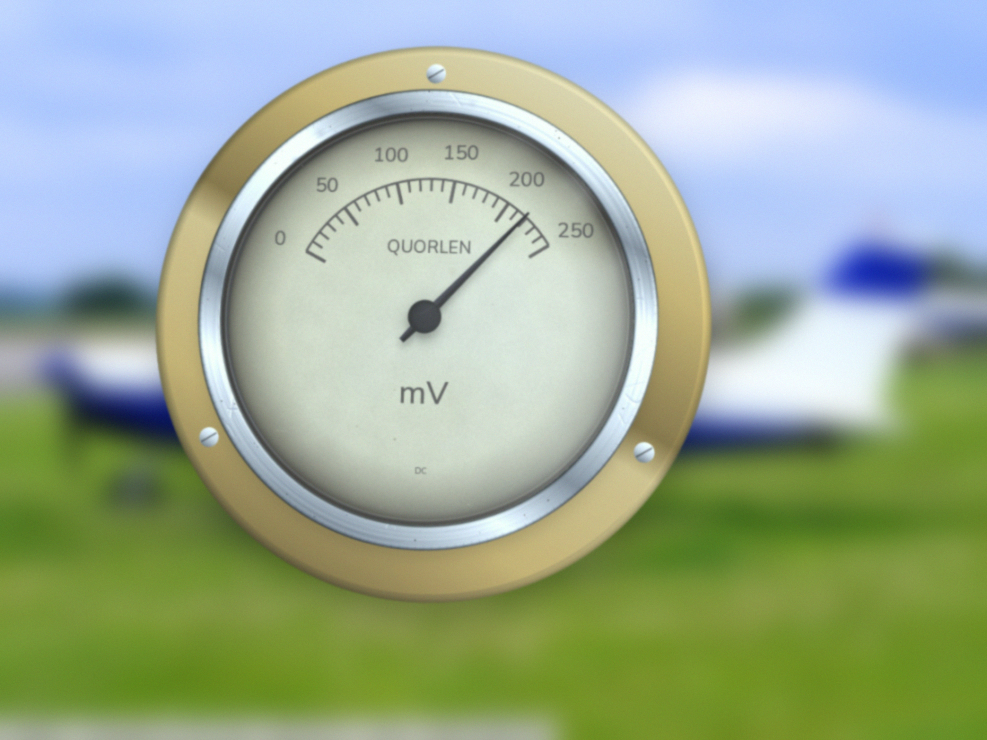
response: 220; mV
